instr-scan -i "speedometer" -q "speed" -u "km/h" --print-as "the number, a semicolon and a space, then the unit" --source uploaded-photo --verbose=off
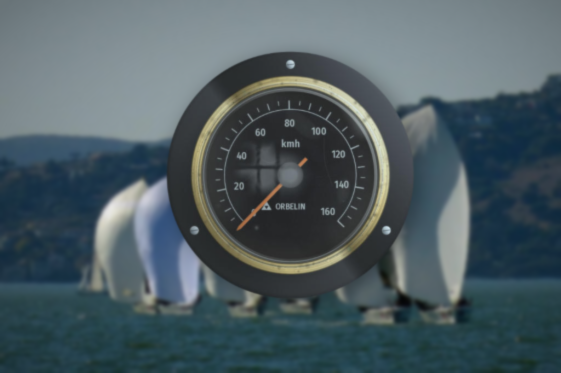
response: 0; km/h
